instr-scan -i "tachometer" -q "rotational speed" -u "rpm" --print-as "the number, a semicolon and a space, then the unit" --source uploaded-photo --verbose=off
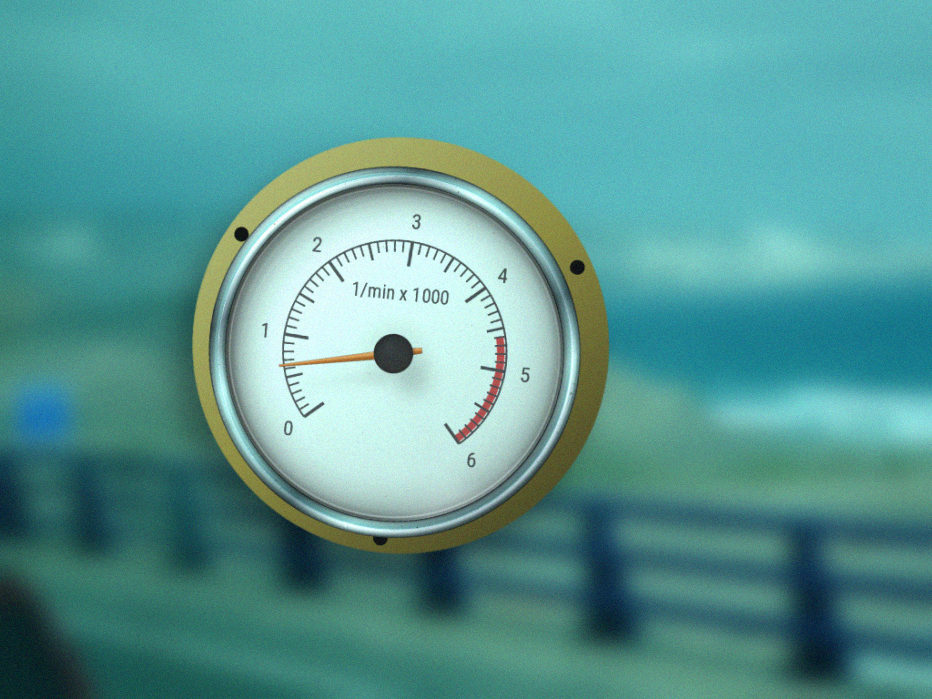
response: 650; rpm
